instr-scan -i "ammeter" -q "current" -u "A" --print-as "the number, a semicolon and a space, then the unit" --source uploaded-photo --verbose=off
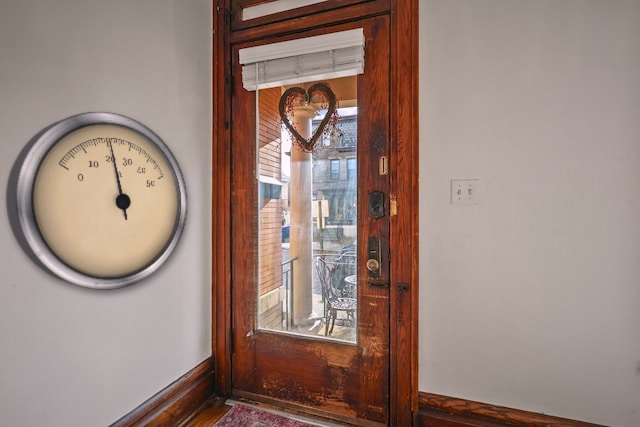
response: 20; A
